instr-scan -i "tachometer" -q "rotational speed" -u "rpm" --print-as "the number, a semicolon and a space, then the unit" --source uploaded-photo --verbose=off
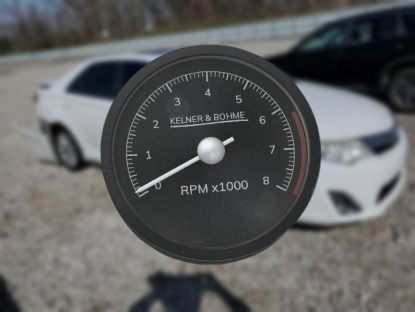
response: 100; rpm
